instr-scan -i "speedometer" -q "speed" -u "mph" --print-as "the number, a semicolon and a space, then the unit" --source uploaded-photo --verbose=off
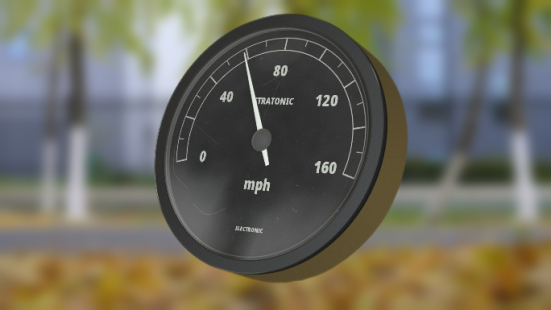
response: 60; mph
